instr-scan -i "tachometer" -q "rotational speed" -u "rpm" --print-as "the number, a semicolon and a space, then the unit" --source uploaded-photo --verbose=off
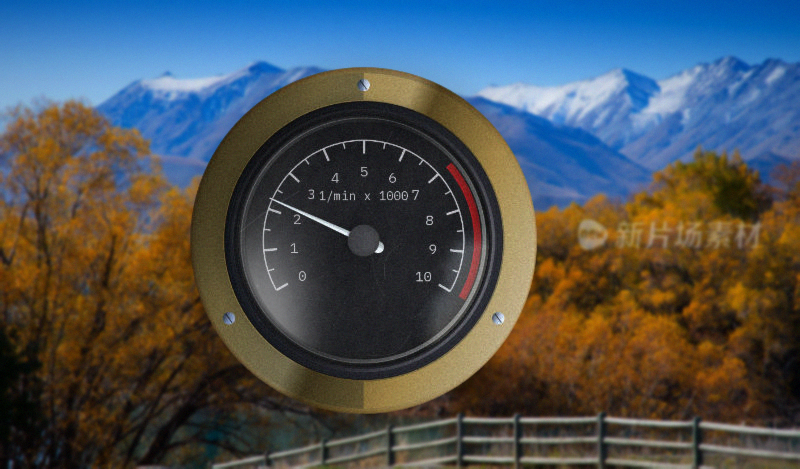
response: 2250; rpm
